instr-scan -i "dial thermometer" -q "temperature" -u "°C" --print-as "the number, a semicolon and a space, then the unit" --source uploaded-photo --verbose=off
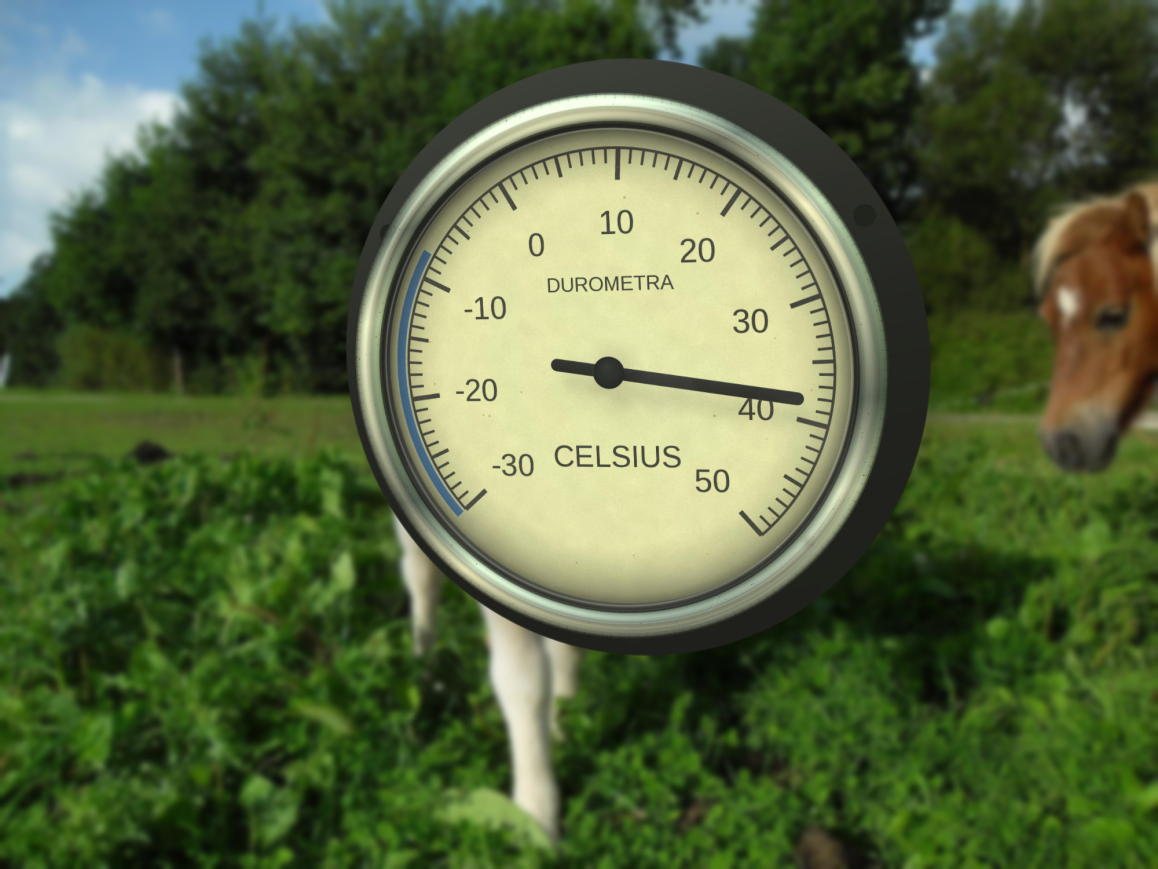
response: 38; °C
